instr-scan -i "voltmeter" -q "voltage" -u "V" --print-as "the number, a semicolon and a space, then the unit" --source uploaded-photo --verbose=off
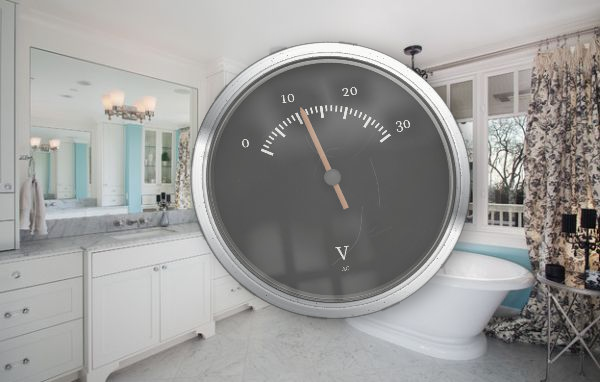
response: 11; V
